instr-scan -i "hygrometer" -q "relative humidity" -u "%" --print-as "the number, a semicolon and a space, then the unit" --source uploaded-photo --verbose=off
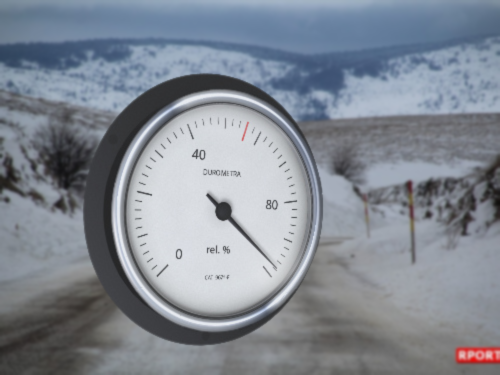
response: 98; %
